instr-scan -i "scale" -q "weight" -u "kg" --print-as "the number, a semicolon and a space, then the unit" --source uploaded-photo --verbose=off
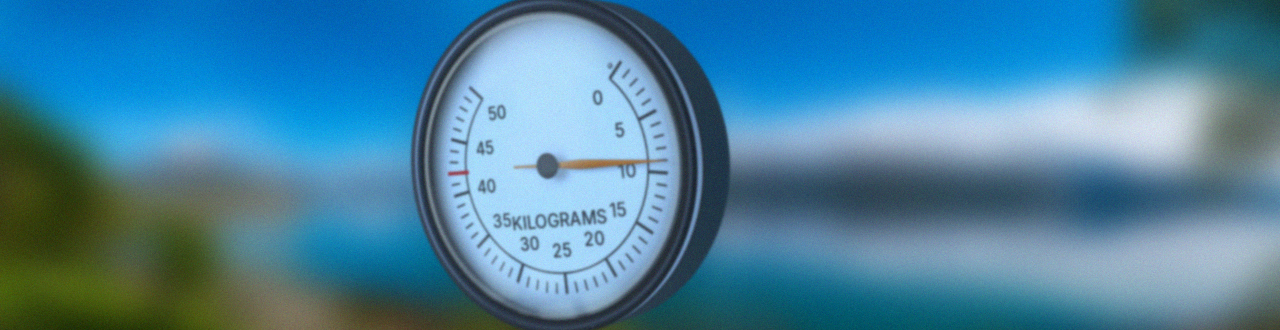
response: 9; kg
